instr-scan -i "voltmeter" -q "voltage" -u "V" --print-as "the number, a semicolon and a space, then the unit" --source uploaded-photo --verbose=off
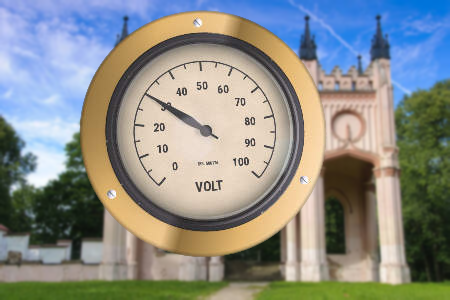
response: 30; V
